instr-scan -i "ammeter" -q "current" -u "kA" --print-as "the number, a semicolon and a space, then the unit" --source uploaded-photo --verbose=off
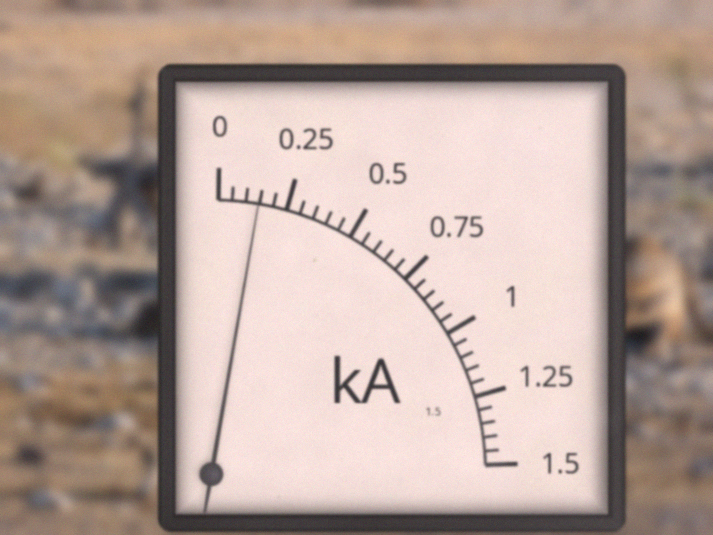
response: 0.15; kA
